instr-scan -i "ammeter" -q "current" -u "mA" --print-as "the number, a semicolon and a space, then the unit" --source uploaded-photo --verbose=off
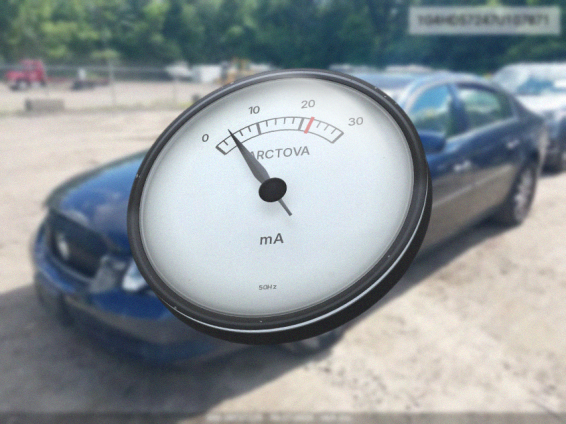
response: 4; mA
